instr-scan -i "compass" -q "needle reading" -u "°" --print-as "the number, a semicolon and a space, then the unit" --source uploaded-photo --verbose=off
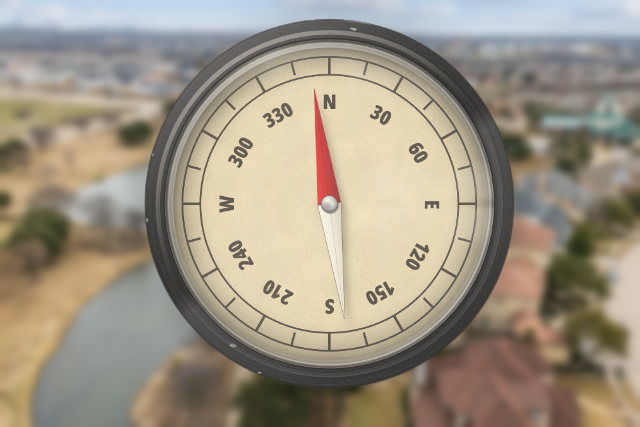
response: 352.5; °
